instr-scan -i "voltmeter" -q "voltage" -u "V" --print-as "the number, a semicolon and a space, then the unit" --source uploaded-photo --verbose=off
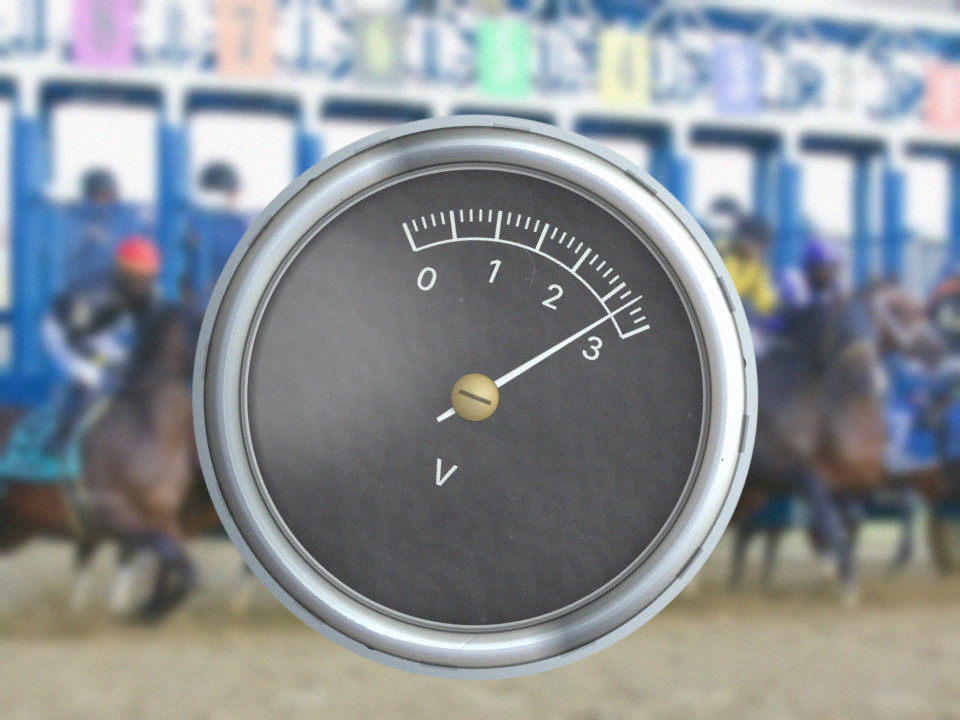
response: 2.7; V
